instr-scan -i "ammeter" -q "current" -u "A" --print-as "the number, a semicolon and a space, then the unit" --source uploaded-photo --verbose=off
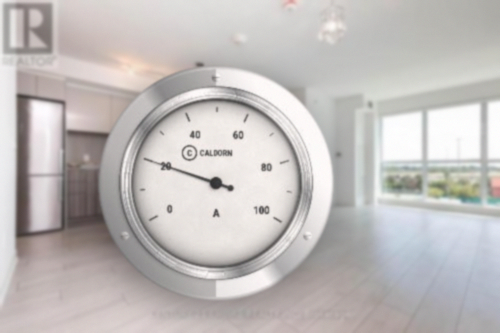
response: 20; A
